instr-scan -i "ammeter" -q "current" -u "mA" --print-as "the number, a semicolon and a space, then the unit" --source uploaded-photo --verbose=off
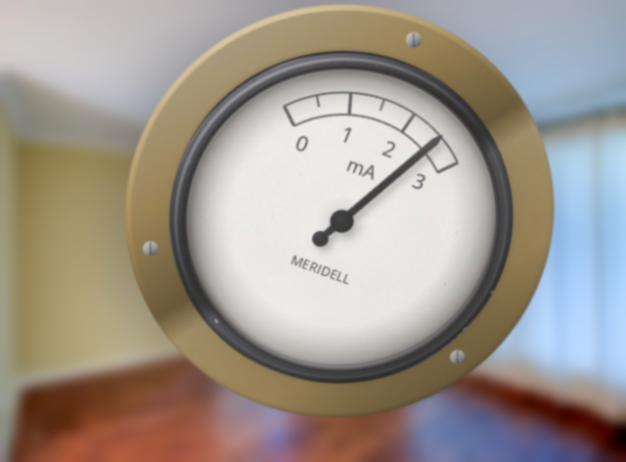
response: 2.5; mA
